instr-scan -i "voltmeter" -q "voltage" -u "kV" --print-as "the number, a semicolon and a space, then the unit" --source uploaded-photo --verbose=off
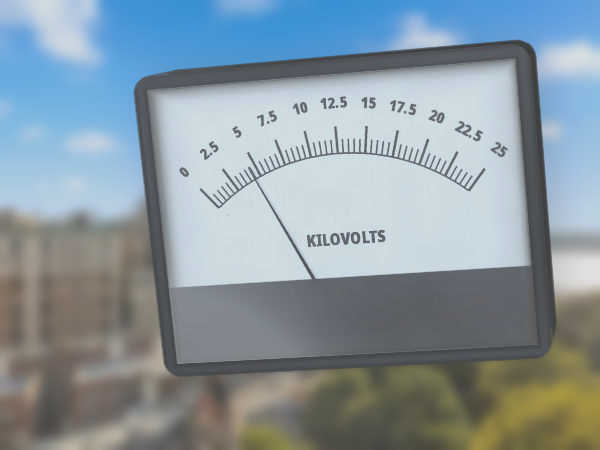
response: 4.5; kV
